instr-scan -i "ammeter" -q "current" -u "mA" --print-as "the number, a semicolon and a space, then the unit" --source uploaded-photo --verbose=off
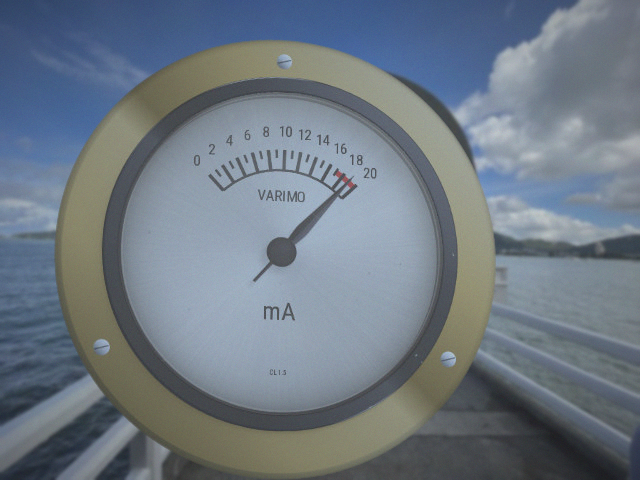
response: 19; mA
